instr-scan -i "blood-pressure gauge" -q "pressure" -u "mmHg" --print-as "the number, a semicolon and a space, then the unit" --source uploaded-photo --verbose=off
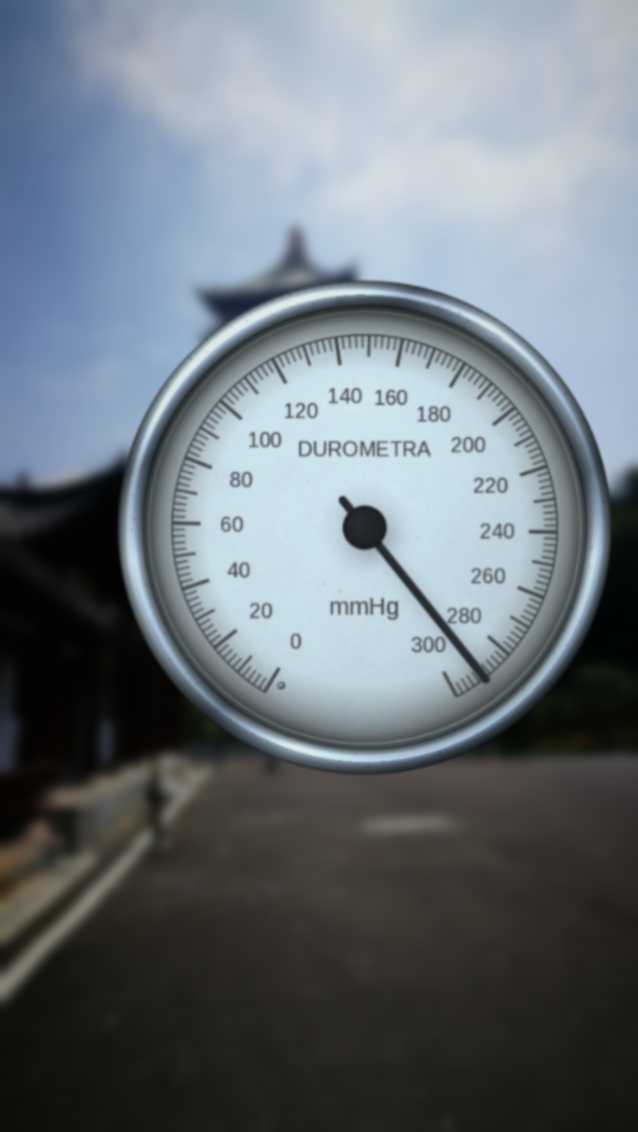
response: 290; mmHg
